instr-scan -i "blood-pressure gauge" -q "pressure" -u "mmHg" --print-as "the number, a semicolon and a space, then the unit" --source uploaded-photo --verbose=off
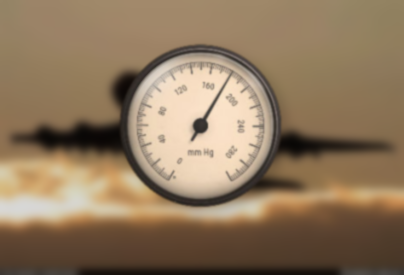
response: 180; mmHg
